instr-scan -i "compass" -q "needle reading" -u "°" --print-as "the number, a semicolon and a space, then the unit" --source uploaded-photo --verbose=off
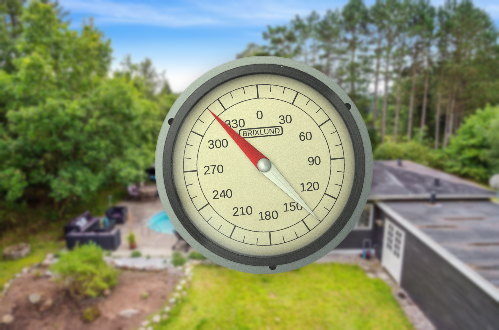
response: 320; °
